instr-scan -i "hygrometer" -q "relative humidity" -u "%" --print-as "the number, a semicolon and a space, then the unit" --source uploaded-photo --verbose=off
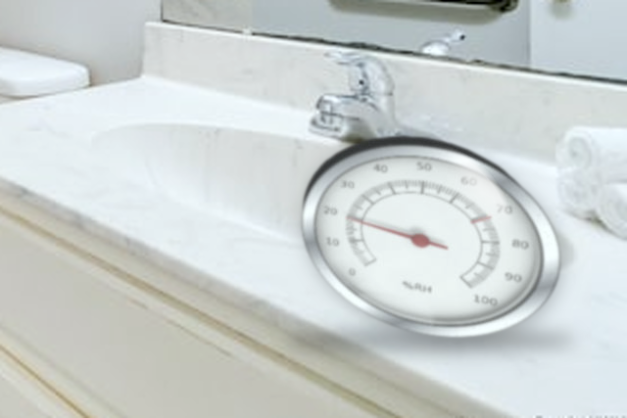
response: 20; %
